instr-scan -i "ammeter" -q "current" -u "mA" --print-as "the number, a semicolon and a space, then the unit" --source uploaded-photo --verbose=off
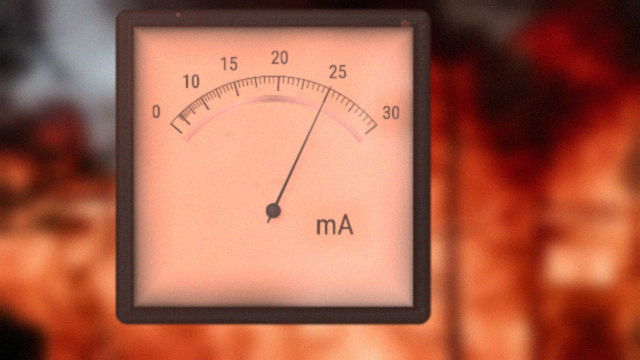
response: 25; mA
